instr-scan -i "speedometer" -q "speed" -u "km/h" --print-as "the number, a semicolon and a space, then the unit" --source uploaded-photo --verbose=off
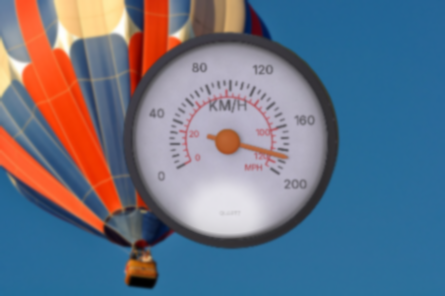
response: 185; km/h
